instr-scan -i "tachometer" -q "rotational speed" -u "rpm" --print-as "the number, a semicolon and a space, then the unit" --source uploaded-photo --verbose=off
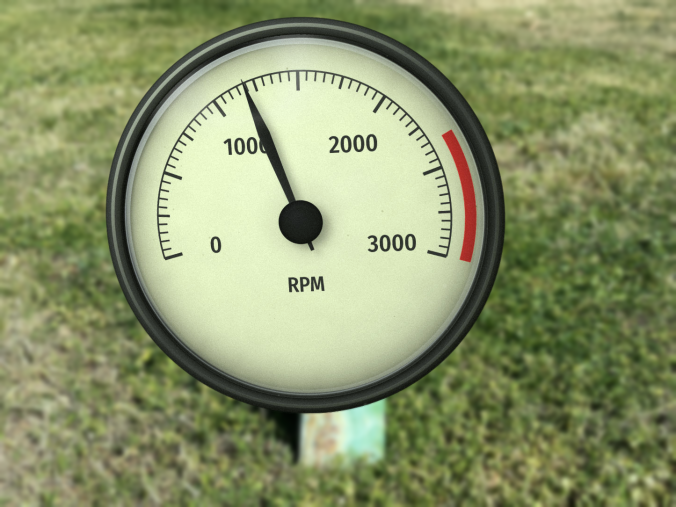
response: 1200; rpm
